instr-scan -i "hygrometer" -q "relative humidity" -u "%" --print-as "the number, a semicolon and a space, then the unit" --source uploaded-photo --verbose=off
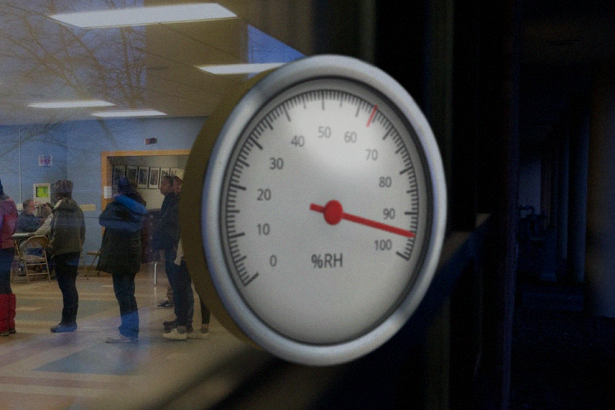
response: 95; %
